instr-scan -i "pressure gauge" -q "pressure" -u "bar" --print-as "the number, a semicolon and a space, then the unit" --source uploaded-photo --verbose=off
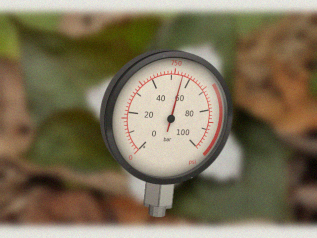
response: 55; bar
